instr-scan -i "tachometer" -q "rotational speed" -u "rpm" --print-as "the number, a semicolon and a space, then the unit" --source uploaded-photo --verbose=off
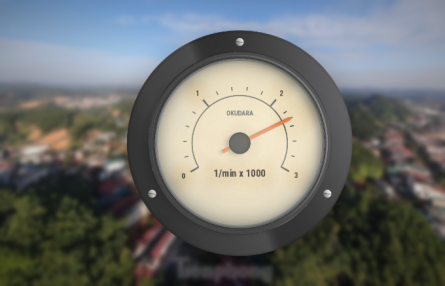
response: 2300; rpm
